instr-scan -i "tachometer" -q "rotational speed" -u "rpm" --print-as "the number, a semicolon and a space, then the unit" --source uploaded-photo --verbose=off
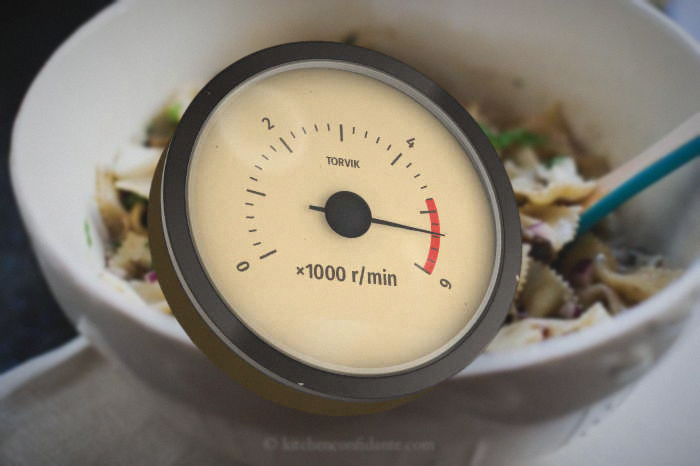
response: 5400; rpm
